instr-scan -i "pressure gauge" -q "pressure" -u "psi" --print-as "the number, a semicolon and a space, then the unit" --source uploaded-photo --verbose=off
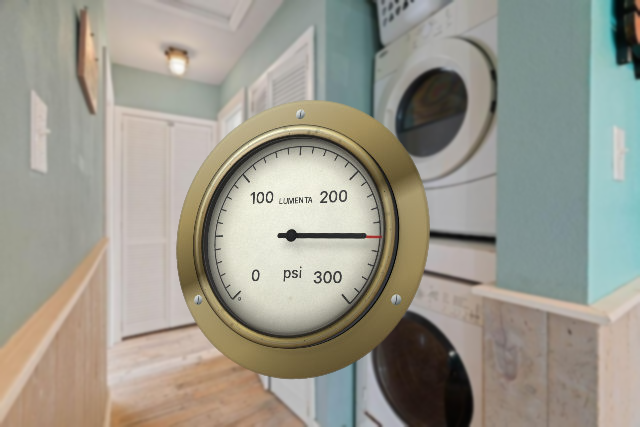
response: 250; psi
